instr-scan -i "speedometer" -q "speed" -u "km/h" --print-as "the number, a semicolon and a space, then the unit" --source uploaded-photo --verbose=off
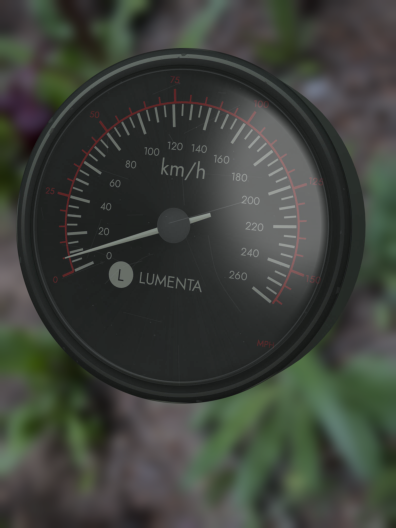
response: 7.5; km/h
